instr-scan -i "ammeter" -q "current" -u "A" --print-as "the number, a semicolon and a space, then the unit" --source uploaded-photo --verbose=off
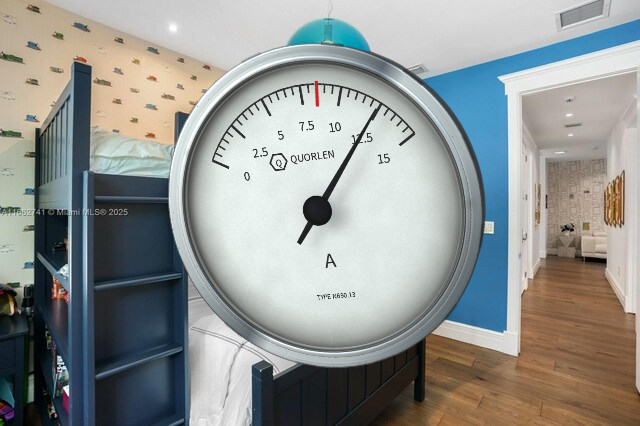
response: 12.5; A
